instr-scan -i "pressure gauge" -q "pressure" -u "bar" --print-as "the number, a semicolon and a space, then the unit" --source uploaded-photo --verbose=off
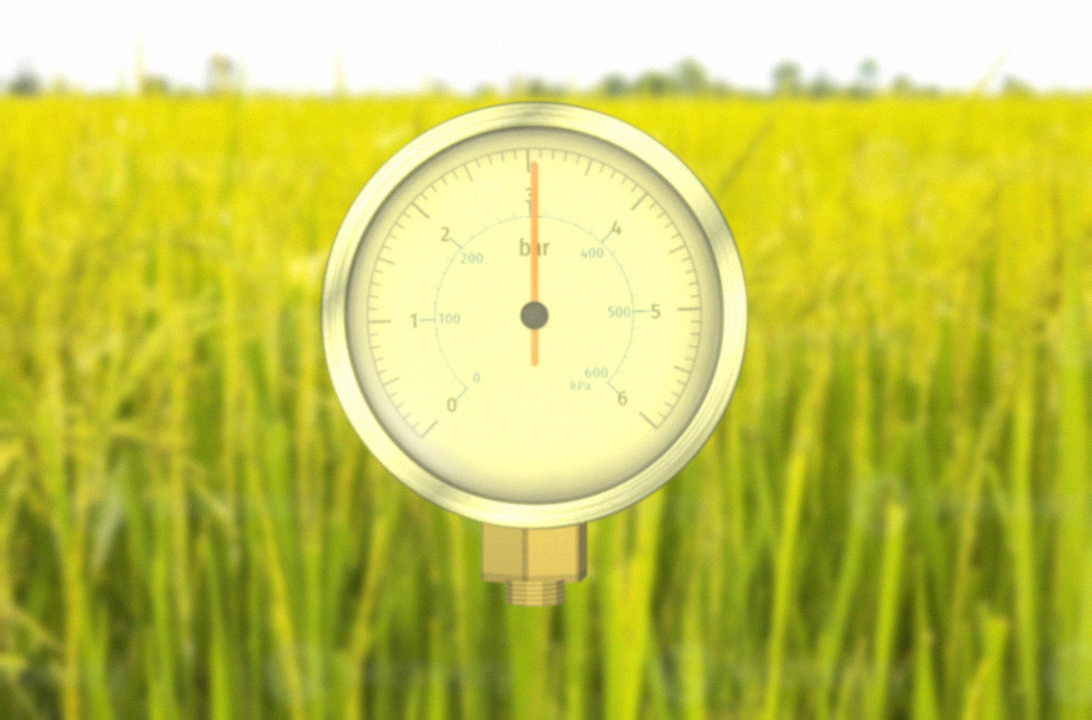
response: 3.05; bar
